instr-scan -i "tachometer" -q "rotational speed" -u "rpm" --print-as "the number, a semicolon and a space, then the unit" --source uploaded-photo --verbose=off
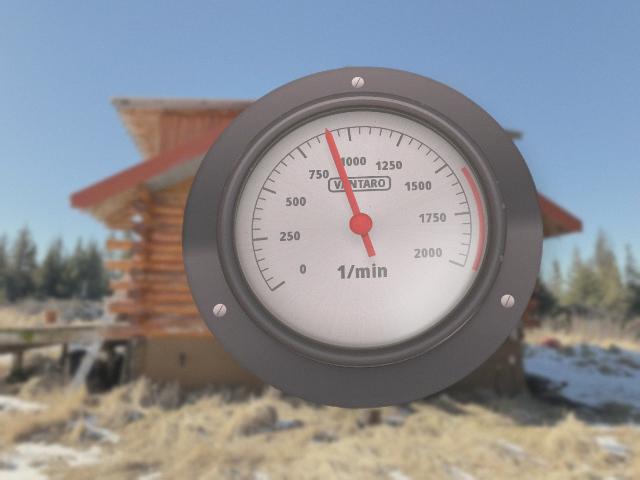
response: 900; rpm
